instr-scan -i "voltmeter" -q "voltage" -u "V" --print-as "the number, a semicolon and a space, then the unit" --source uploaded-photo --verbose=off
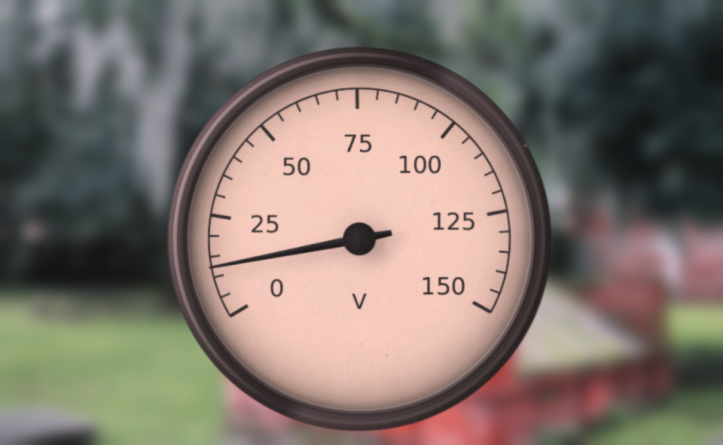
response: 12.5; V
